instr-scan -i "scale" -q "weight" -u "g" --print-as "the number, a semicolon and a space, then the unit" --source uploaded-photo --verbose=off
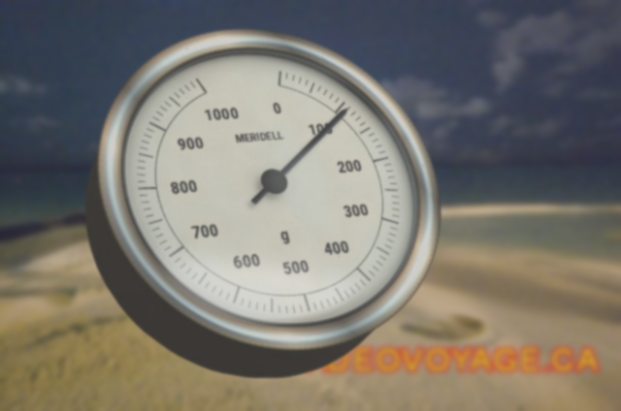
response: 110; g
